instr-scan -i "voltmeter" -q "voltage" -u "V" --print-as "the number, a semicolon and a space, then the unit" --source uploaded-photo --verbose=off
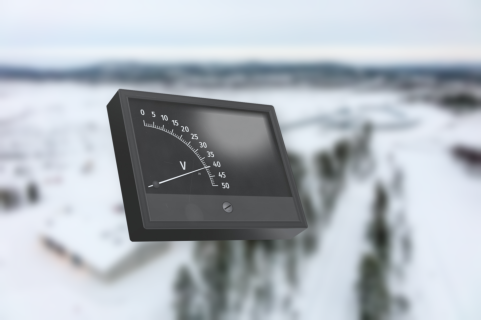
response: 40; V
